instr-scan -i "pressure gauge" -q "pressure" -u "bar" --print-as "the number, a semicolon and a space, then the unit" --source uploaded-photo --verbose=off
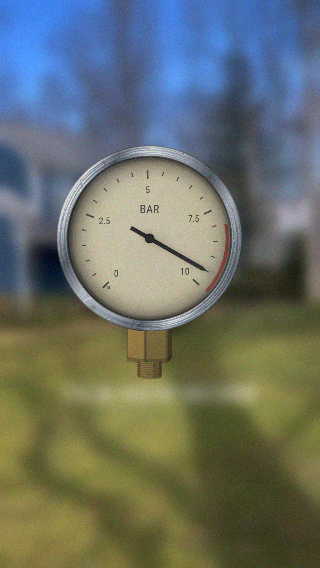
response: 9.5; bar
